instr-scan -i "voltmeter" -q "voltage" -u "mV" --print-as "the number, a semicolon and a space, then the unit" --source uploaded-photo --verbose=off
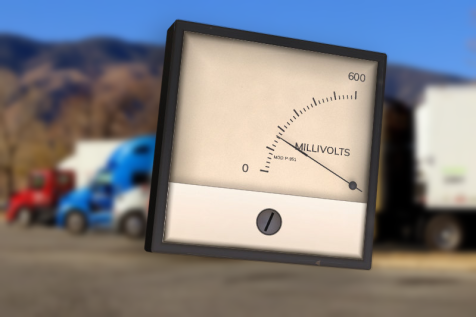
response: 160; mV
